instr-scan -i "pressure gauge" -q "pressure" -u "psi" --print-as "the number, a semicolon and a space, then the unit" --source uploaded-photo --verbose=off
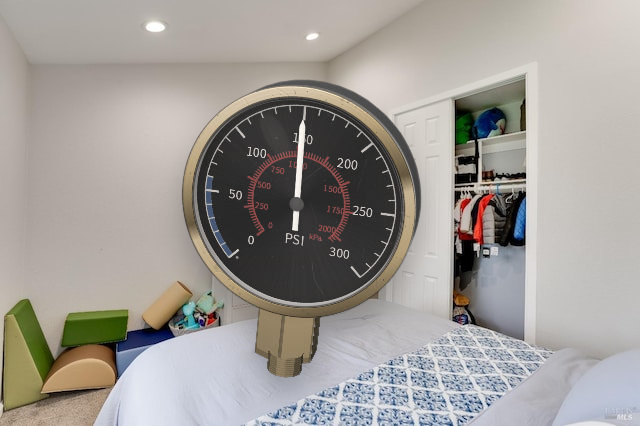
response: 150; psi
